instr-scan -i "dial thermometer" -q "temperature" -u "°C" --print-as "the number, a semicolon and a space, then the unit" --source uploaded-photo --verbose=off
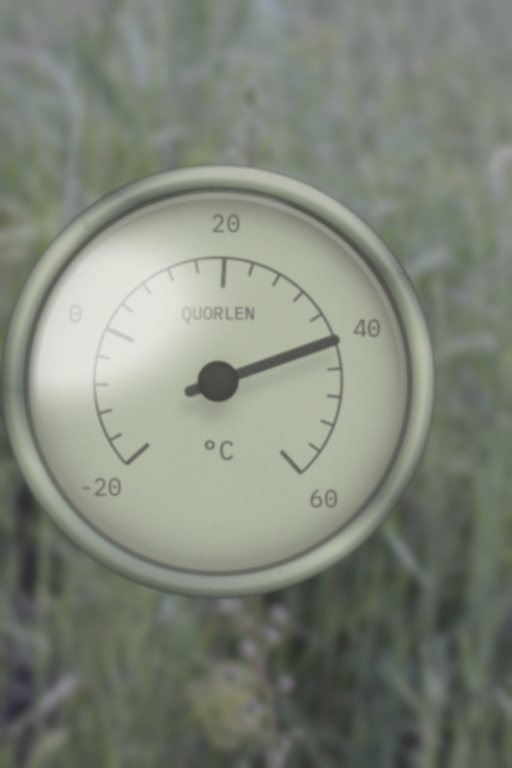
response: 40; °C
